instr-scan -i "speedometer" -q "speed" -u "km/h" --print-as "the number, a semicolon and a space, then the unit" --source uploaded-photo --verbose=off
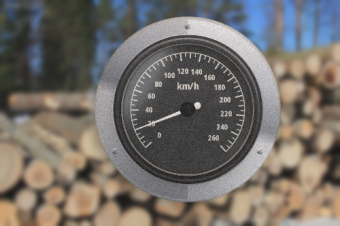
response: 20; km/h
